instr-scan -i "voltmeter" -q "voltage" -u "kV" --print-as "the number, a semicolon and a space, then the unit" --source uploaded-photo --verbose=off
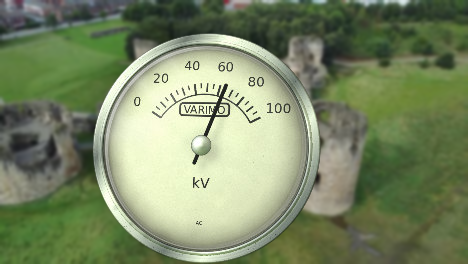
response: 65; kV
